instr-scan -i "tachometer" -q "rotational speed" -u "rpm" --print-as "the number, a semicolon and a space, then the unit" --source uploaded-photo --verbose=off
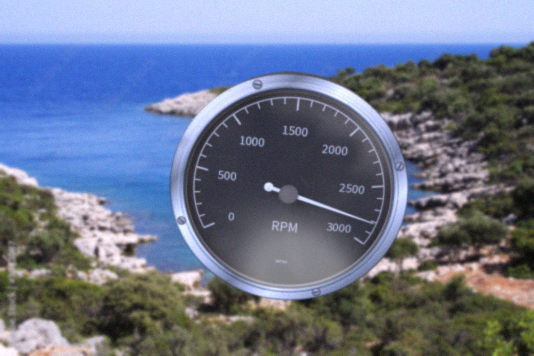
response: 2800; rpm
